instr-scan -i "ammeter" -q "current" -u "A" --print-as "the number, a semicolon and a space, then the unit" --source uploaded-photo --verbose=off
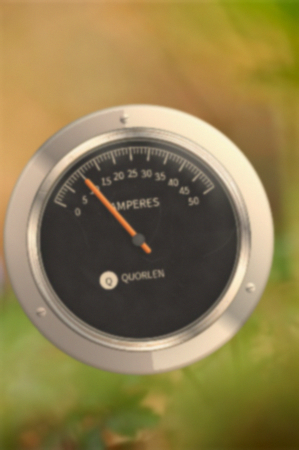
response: 10; A
